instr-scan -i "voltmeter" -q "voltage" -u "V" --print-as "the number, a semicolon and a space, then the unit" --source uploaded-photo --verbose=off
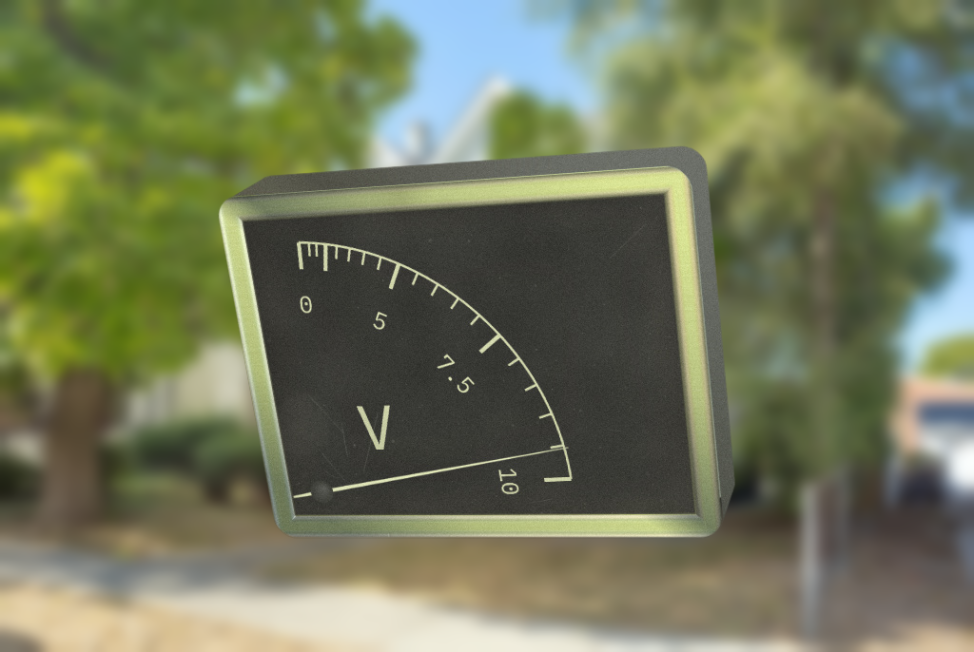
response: 9.5; V
